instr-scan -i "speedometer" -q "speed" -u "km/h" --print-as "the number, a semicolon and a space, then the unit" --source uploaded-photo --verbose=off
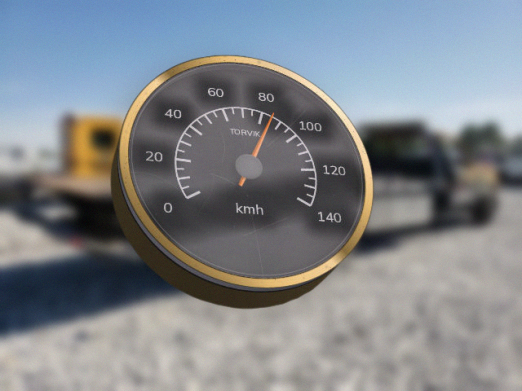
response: 85; km/h
